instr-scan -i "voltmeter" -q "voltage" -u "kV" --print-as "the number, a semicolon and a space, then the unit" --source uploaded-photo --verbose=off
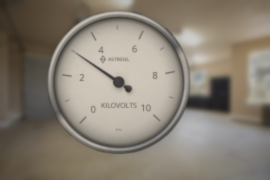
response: 3; kV
